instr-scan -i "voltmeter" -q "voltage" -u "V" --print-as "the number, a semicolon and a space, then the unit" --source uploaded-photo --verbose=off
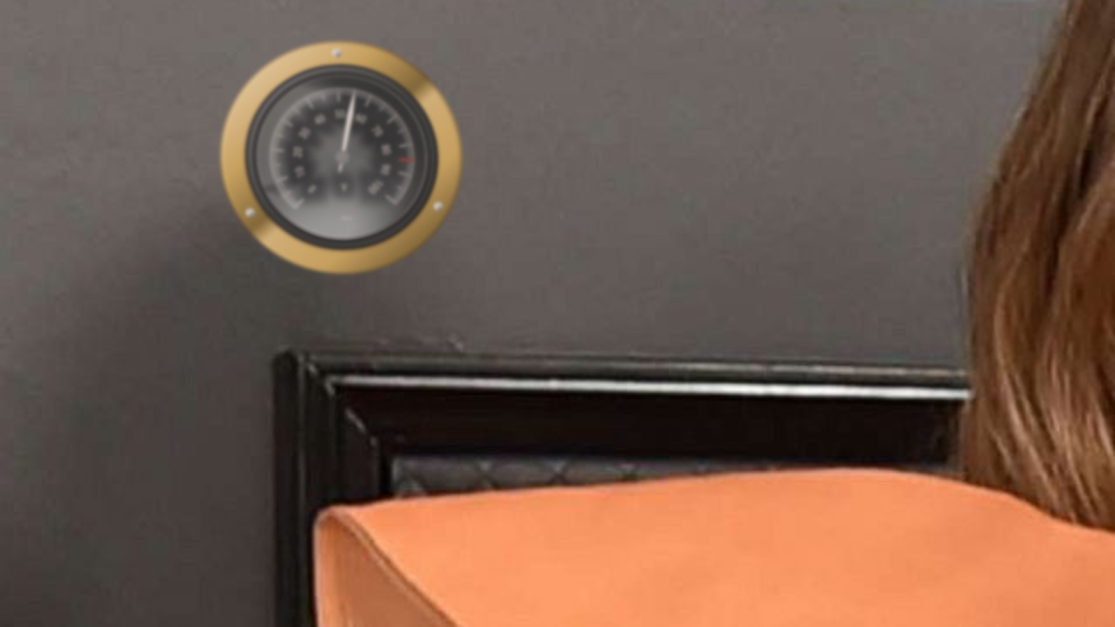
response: 55; V
